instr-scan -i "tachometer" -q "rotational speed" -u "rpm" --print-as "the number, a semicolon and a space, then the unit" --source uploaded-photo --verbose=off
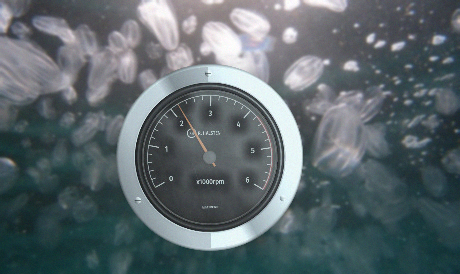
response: 2200; rpm
